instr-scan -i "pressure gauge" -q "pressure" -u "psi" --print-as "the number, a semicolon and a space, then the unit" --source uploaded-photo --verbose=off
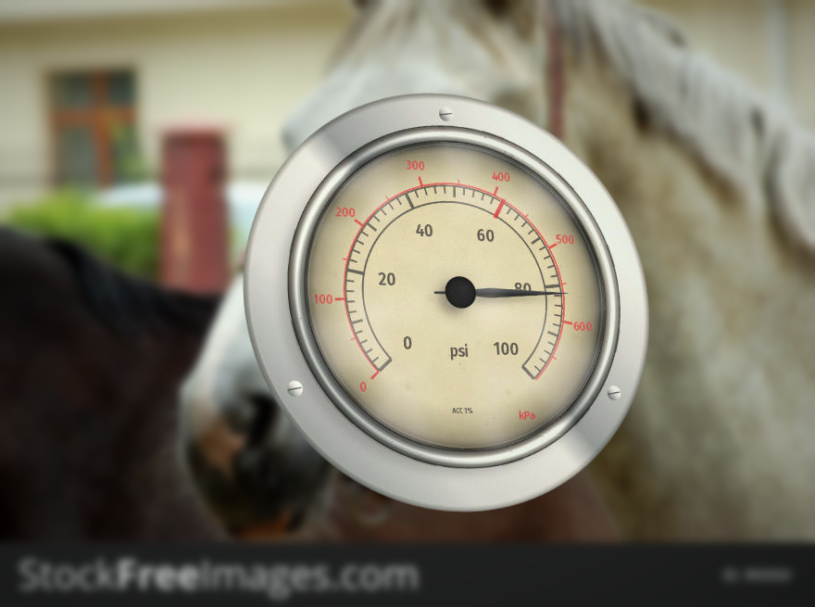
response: 82; psi
